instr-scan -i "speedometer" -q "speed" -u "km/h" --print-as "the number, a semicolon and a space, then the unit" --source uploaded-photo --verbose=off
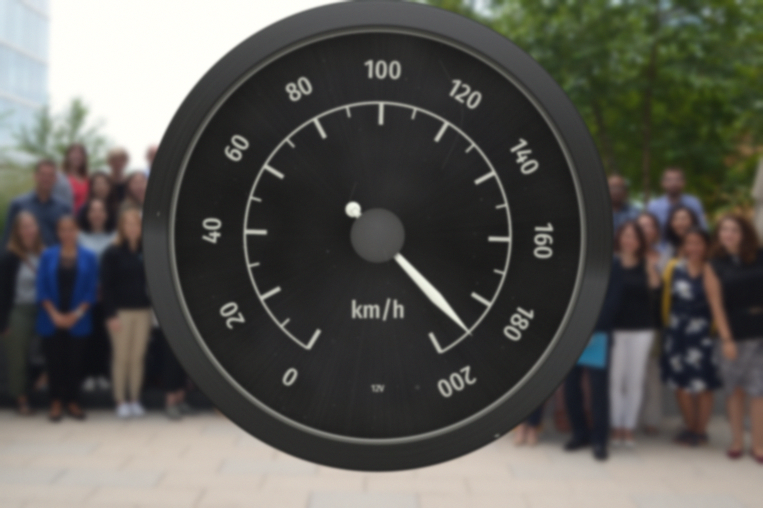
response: 190; km/h
